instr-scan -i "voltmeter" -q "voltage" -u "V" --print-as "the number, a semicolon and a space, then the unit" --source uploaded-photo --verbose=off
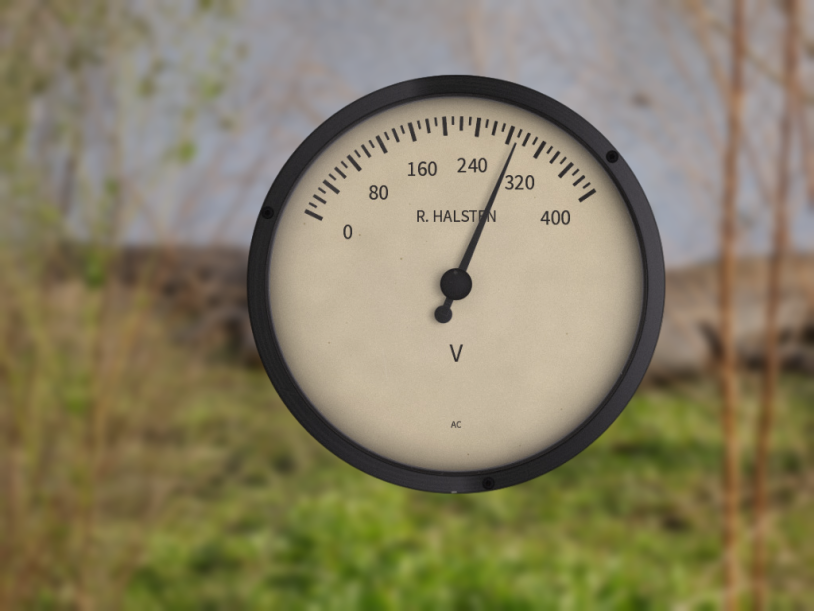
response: 290; V
